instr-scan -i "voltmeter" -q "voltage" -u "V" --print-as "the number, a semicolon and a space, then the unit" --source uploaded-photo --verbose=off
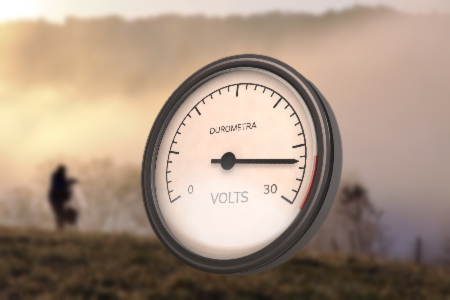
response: 26.5; V
